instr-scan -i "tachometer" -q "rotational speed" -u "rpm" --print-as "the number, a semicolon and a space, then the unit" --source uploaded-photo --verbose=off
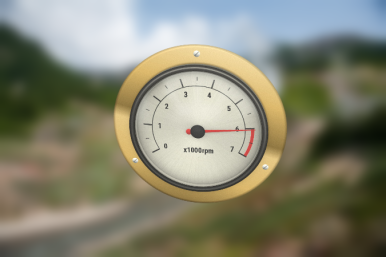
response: 6000; rpm
